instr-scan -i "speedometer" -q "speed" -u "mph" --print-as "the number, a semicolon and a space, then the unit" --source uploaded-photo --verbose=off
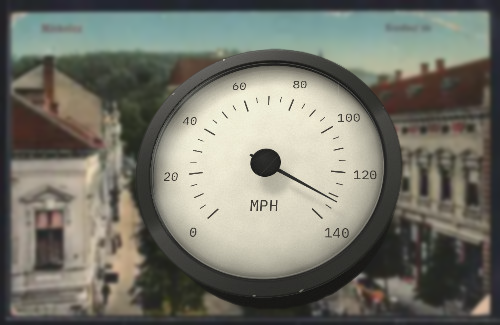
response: 132.5; mph
